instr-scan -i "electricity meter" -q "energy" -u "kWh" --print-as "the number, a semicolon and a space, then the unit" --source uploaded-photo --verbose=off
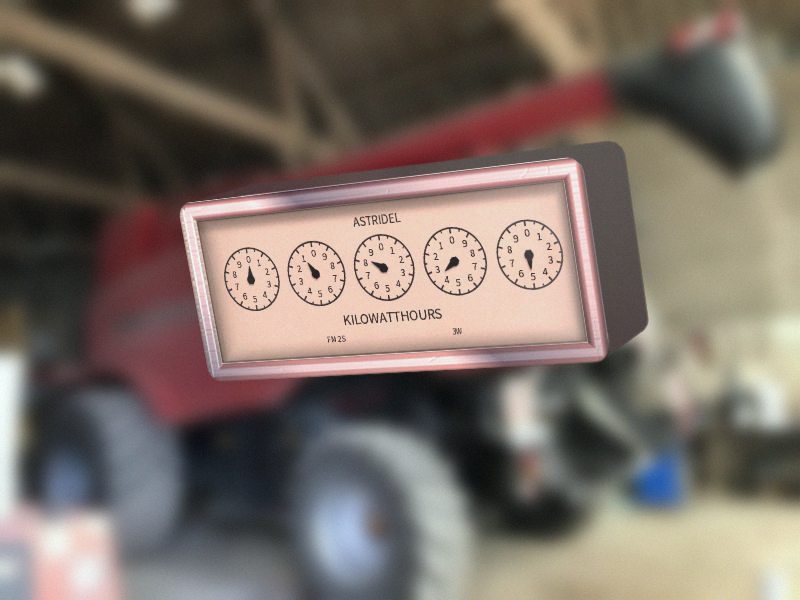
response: 835; kWh
